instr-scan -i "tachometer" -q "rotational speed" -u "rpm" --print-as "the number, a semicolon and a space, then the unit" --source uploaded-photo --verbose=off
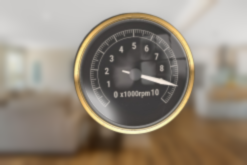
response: 9000; rpm
